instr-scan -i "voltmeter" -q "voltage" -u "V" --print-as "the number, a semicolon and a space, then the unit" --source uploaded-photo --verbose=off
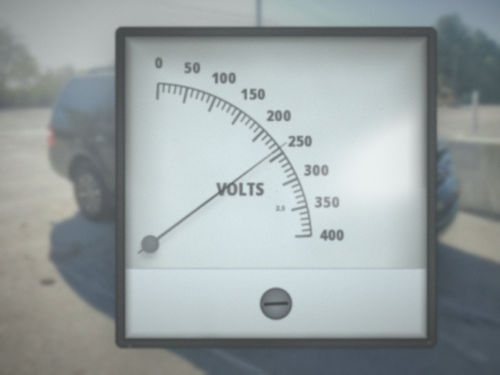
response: 240; V
